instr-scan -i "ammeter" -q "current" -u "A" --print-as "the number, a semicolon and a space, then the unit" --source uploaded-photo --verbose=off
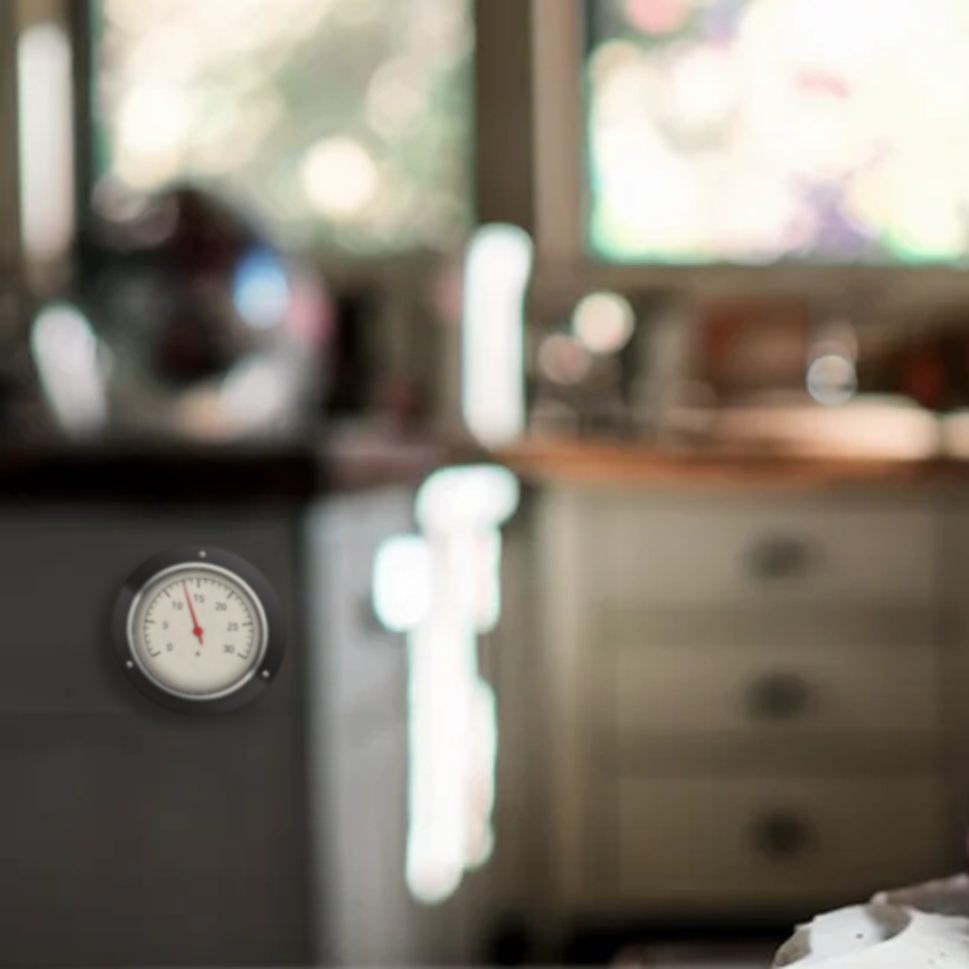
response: 13; A
